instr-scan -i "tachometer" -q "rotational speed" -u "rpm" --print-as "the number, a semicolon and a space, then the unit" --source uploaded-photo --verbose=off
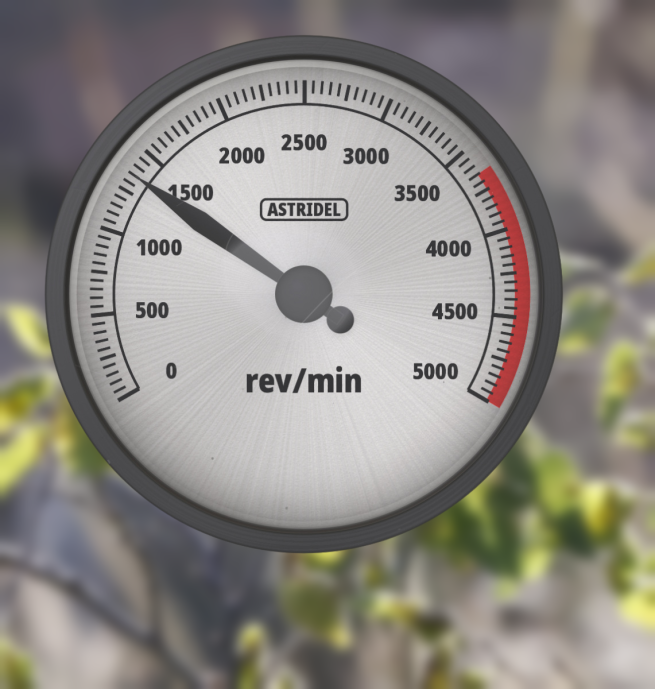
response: 1350; rpm
